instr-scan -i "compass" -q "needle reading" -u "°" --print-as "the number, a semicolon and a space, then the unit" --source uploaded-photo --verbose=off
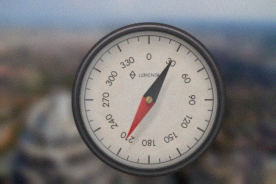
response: 210; °
